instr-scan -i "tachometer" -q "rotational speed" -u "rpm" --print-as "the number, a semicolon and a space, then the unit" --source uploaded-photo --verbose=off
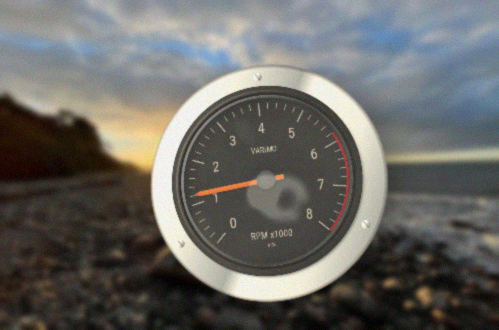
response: 1200; rpm
